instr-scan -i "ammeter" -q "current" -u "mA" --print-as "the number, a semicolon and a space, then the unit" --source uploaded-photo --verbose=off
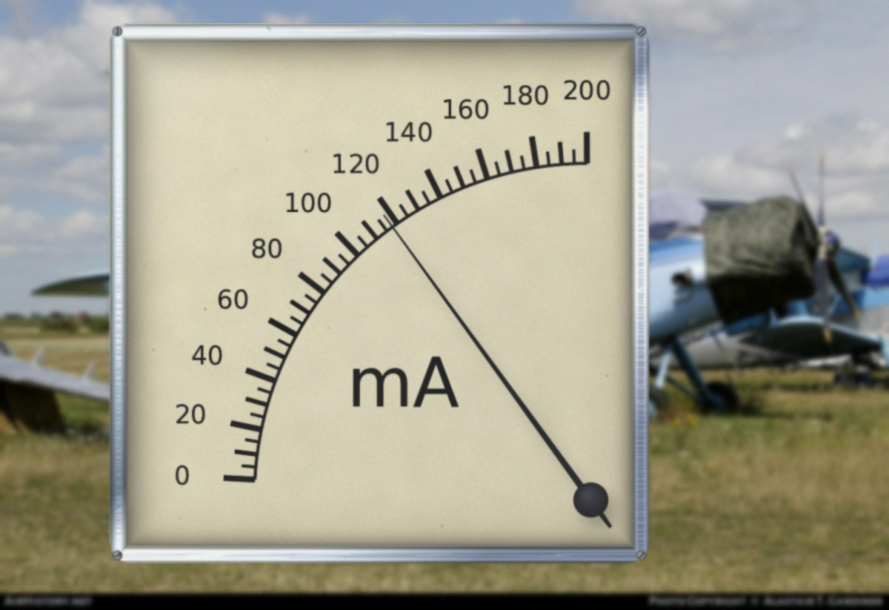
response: 117.5; mA
